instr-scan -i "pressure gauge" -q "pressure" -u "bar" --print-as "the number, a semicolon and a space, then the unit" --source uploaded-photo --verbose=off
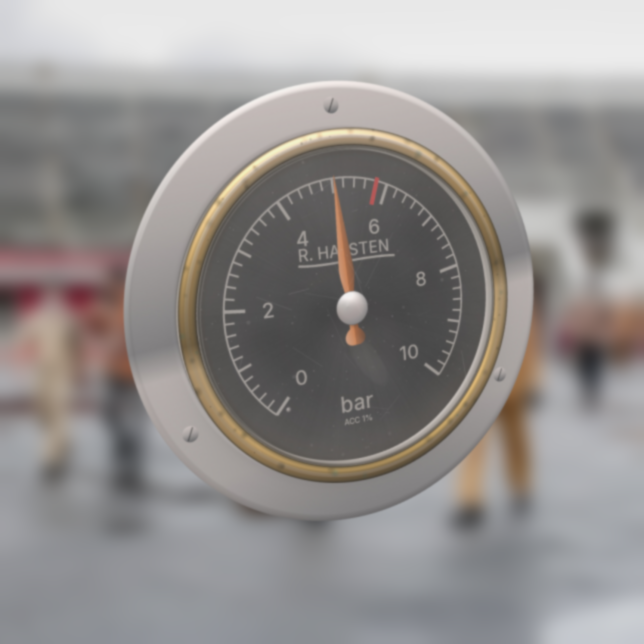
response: 5; bar
